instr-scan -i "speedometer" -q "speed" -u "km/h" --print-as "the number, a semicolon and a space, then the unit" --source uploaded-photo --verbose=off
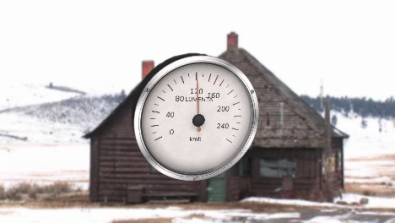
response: 120; km/h
